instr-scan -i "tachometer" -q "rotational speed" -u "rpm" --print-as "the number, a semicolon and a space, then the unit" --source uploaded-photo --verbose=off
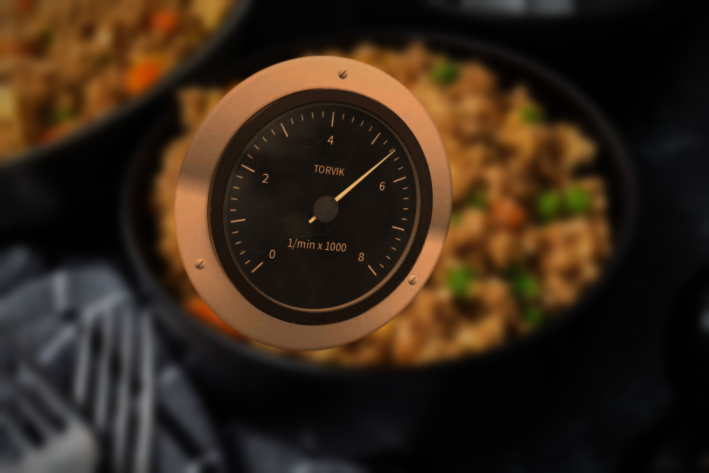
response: 5400; rpm
